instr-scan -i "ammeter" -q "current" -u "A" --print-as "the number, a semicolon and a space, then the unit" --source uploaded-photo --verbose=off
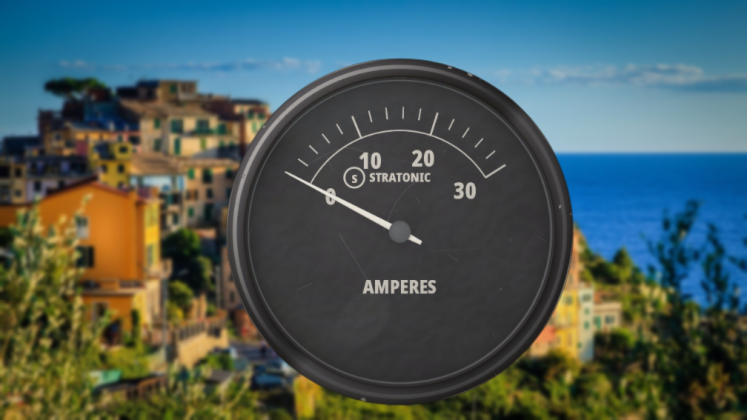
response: 0; A
